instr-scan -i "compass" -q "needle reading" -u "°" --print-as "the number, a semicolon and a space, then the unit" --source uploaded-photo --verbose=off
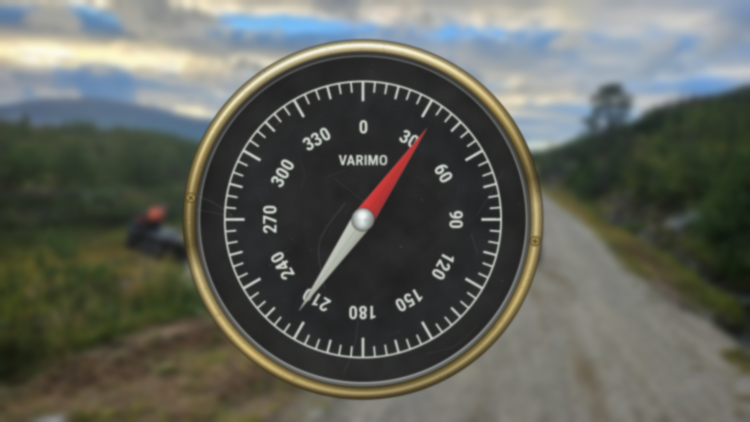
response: 35; °
